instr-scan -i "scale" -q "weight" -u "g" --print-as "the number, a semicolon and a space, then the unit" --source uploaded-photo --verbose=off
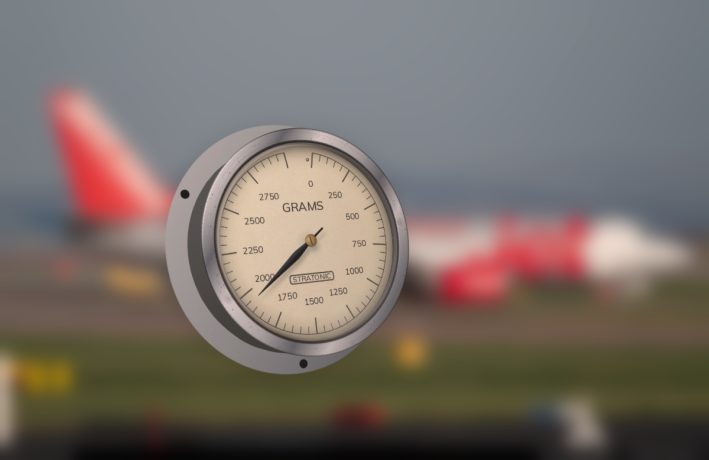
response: 1950; g
